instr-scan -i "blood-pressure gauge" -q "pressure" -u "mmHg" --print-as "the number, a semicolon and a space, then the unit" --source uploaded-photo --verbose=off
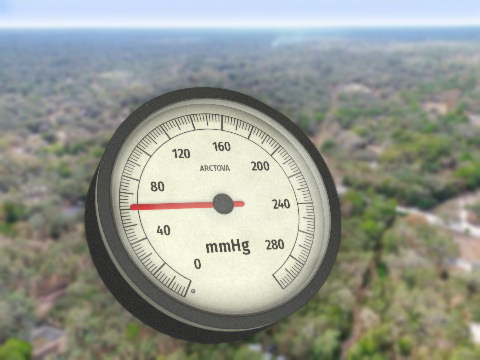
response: 60; mmHg
